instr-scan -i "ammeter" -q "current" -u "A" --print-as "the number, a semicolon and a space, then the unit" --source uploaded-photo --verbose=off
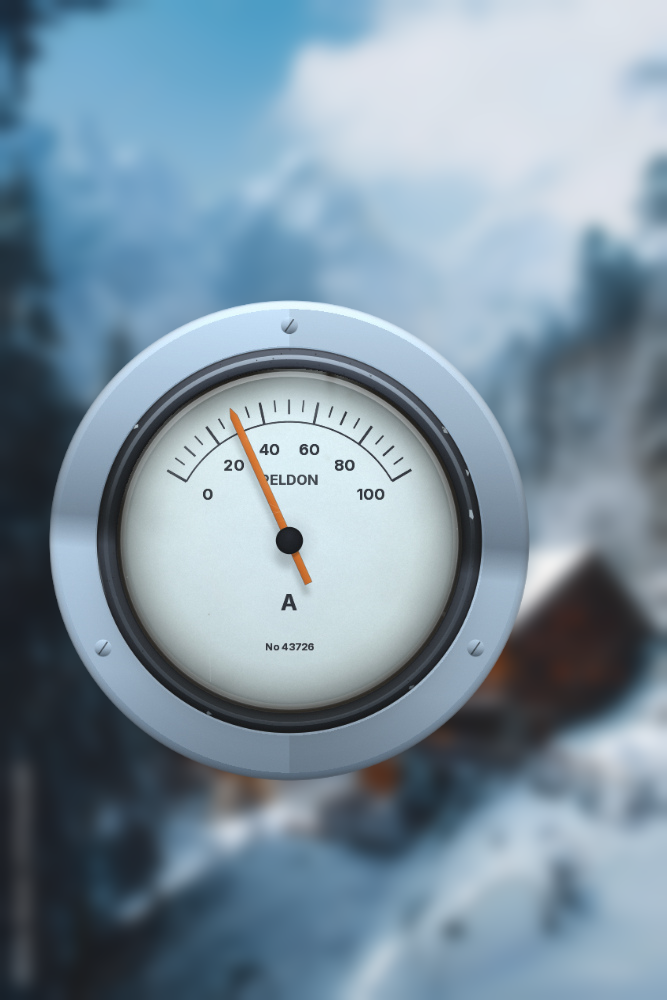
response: 30; A
